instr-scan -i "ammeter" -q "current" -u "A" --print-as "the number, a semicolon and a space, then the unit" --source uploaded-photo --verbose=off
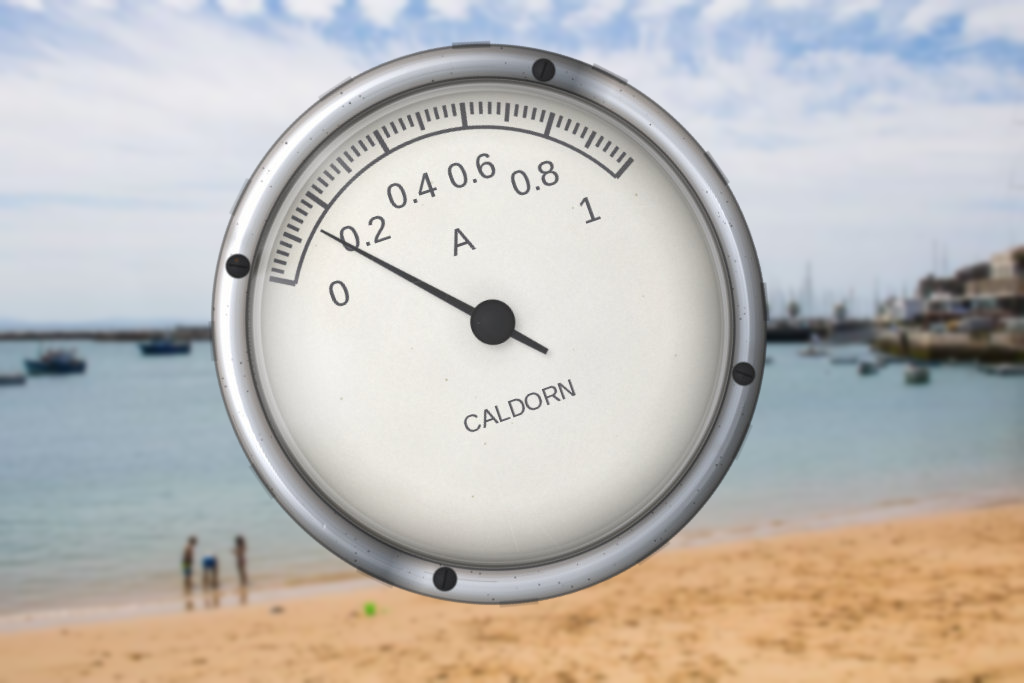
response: 0.14; A
